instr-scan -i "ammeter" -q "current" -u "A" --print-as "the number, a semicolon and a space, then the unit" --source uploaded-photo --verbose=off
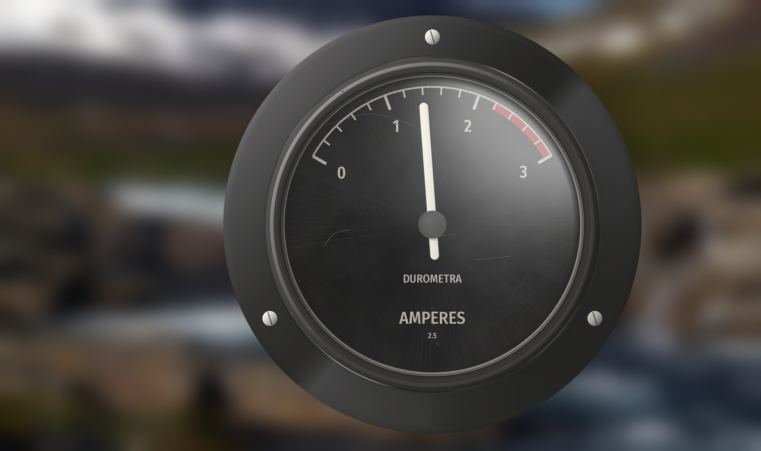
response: 1.4; A
